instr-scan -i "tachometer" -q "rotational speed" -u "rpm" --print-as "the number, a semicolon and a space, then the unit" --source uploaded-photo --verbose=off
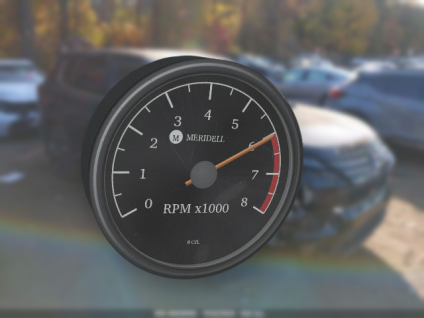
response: 6000; rpm
